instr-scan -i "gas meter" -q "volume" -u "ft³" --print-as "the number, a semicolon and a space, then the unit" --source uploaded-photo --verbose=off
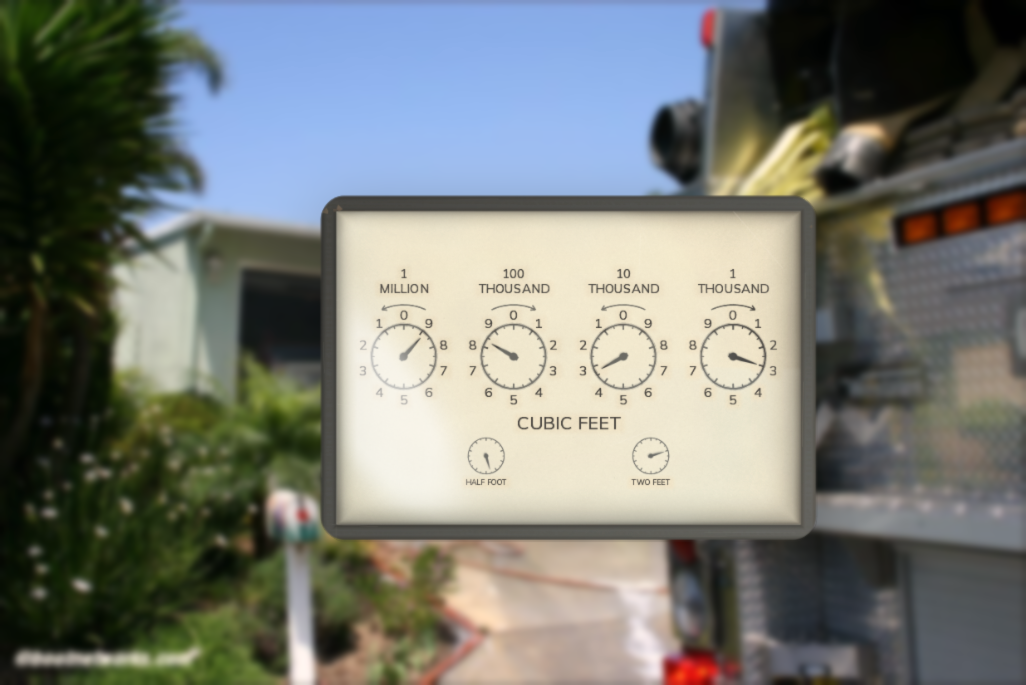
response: 883300; ft³
